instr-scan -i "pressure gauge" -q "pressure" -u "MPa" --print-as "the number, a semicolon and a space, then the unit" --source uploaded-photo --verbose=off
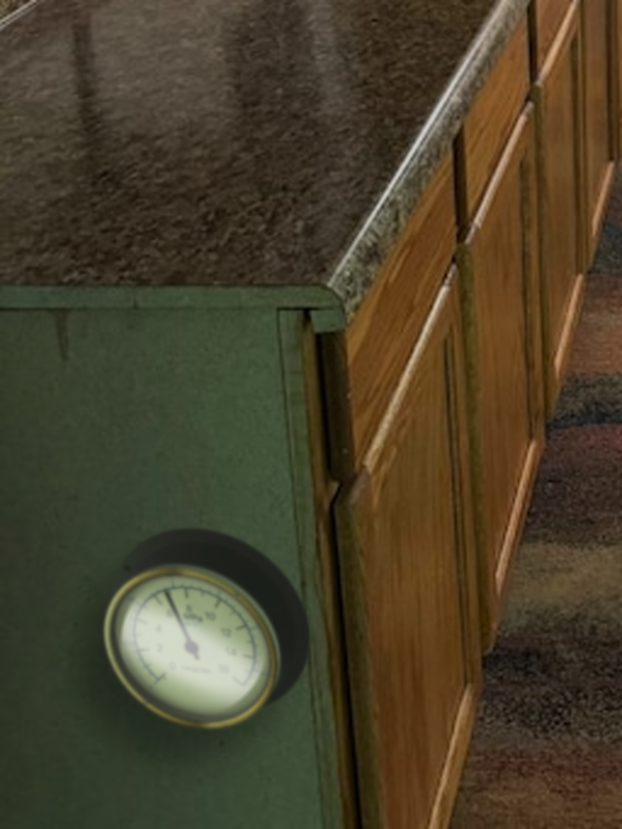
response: 7; MPa
